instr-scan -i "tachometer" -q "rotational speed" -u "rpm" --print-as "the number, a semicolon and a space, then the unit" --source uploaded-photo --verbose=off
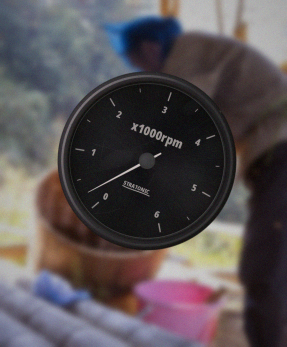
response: 250; rpm
